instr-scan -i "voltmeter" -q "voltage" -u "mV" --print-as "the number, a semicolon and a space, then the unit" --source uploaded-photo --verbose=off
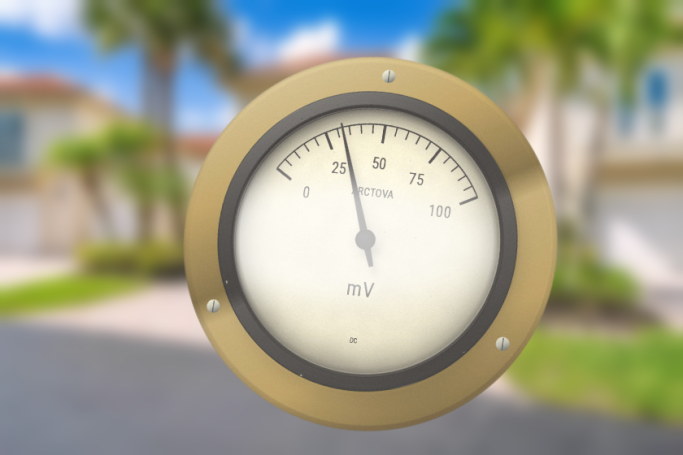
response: 32.5; mV
